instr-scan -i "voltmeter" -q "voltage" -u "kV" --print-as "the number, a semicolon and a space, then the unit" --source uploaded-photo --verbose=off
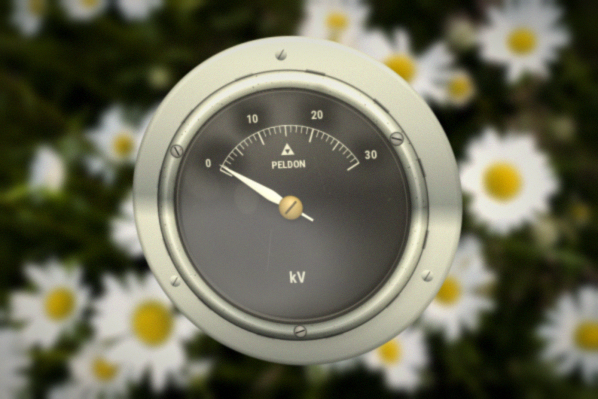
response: 1; kV
